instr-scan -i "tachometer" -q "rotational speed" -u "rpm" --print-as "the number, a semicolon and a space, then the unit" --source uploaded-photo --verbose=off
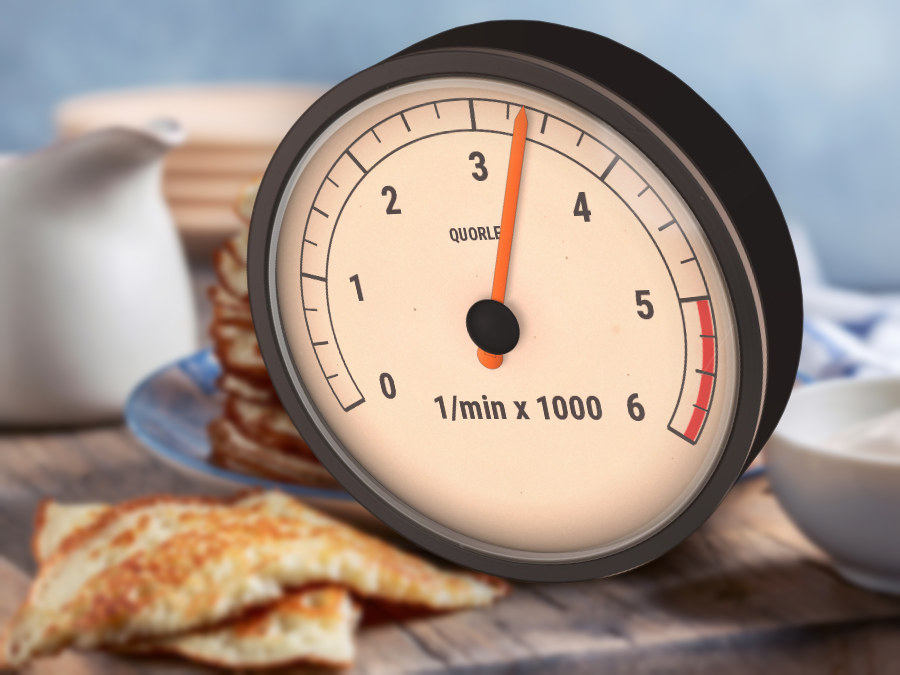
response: 3375; rpm
